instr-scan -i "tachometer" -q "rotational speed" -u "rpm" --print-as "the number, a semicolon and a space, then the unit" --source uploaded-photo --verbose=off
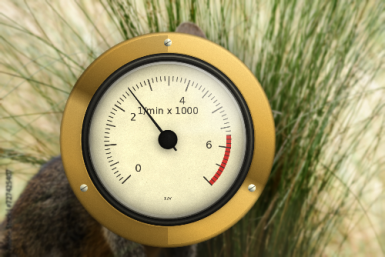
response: 2500; rpm
